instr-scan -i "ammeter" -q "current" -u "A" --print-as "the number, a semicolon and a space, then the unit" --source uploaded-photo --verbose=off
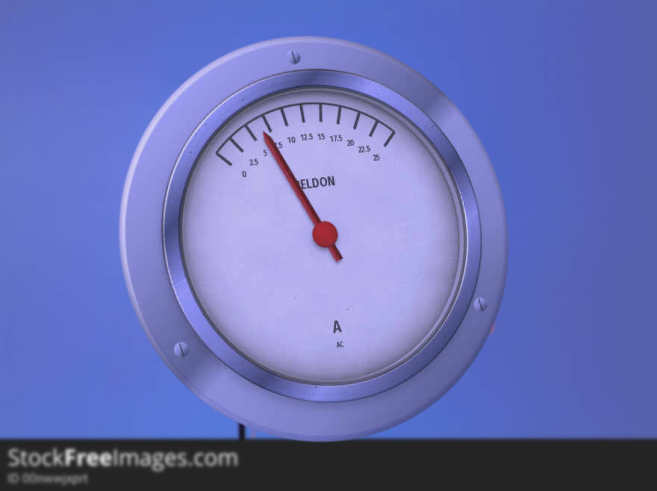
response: 6.25; A
